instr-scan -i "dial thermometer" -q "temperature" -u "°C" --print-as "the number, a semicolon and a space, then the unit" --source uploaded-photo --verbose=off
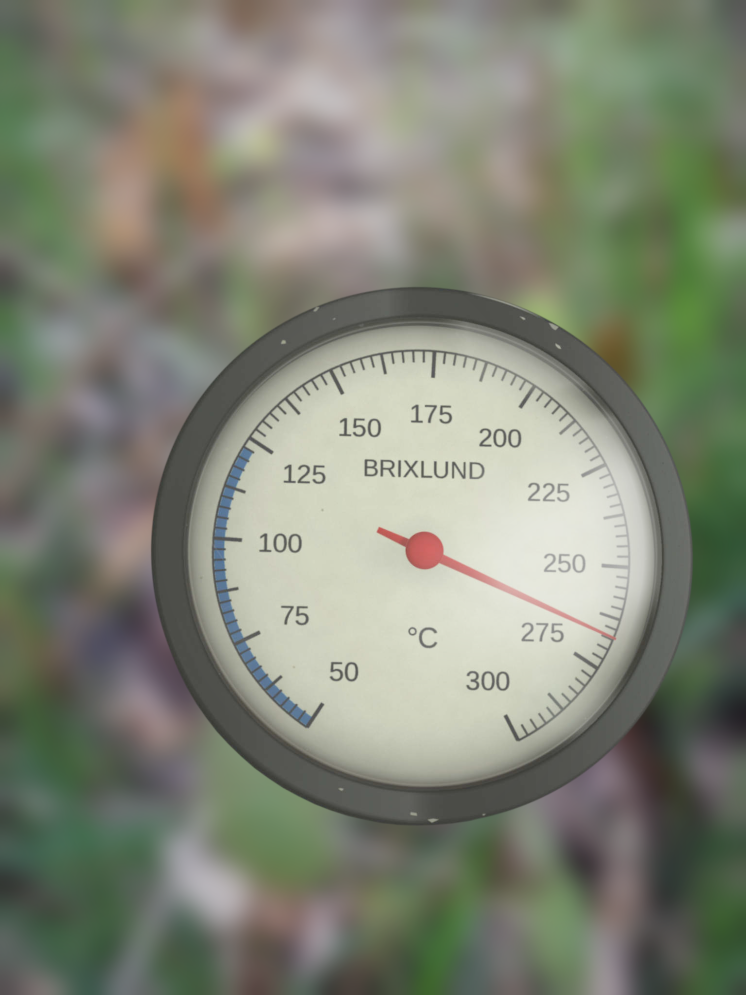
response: 267.5; °C
